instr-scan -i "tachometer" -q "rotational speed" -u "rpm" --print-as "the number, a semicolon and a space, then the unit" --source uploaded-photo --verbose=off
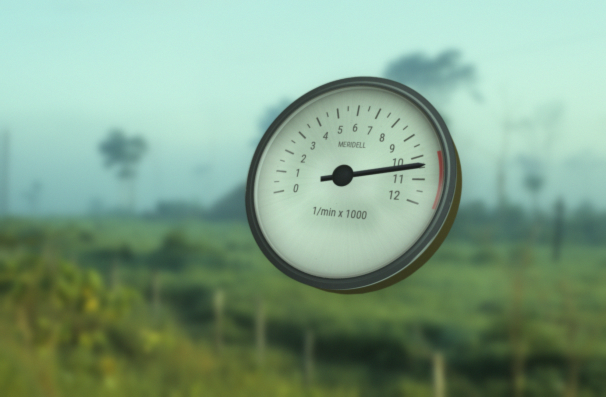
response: 10500; rpm
